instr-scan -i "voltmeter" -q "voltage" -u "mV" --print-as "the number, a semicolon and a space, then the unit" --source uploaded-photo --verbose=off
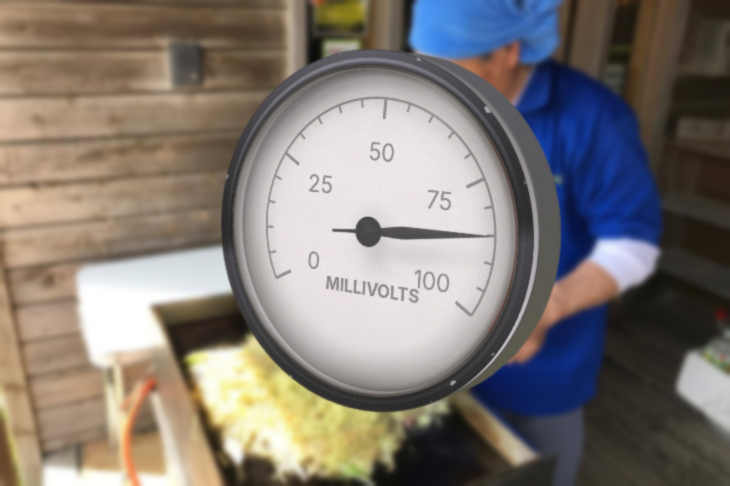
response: 85; mV
